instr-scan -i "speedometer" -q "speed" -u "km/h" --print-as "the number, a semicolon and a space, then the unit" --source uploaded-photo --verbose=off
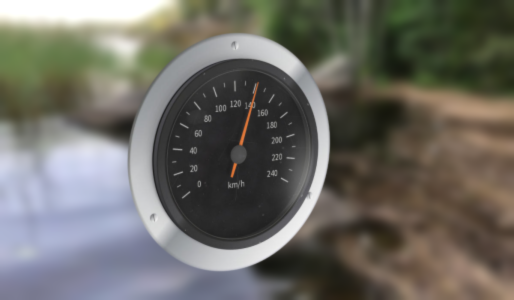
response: 140; km/h
